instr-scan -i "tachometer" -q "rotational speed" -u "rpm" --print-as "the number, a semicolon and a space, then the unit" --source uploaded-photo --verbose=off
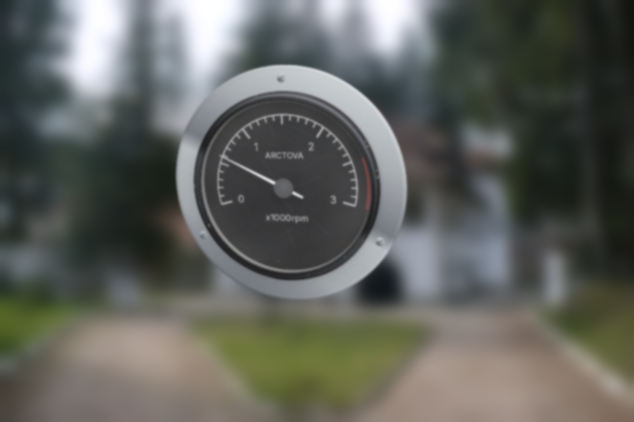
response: 600; rpm
